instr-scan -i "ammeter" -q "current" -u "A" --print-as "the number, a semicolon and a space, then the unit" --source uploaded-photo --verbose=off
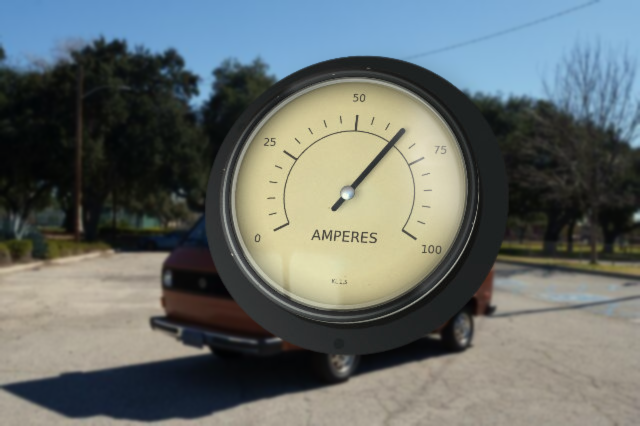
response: 65; A
